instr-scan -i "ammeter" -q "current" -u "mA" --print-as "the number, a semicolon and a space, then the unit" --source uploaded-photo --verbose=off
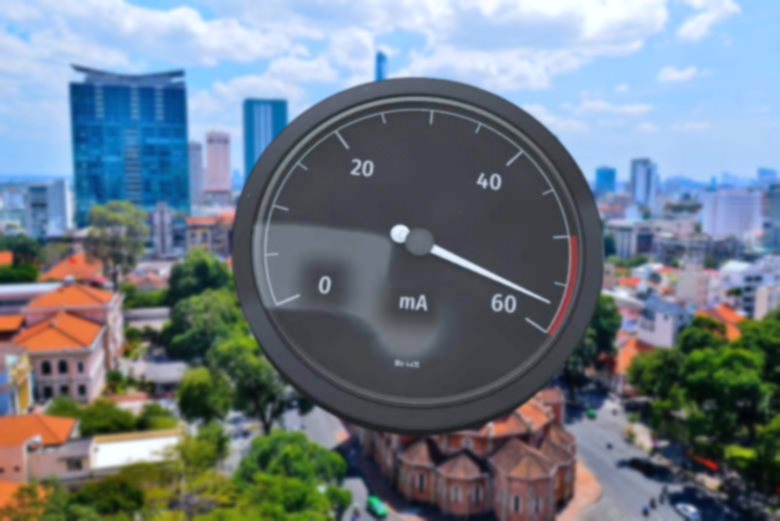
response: 57.5; mA
